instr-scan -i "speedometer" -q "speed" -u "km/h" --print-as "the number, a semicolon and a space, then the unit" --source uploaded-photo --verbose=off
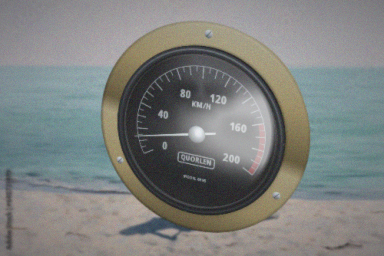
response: 15; km/h
